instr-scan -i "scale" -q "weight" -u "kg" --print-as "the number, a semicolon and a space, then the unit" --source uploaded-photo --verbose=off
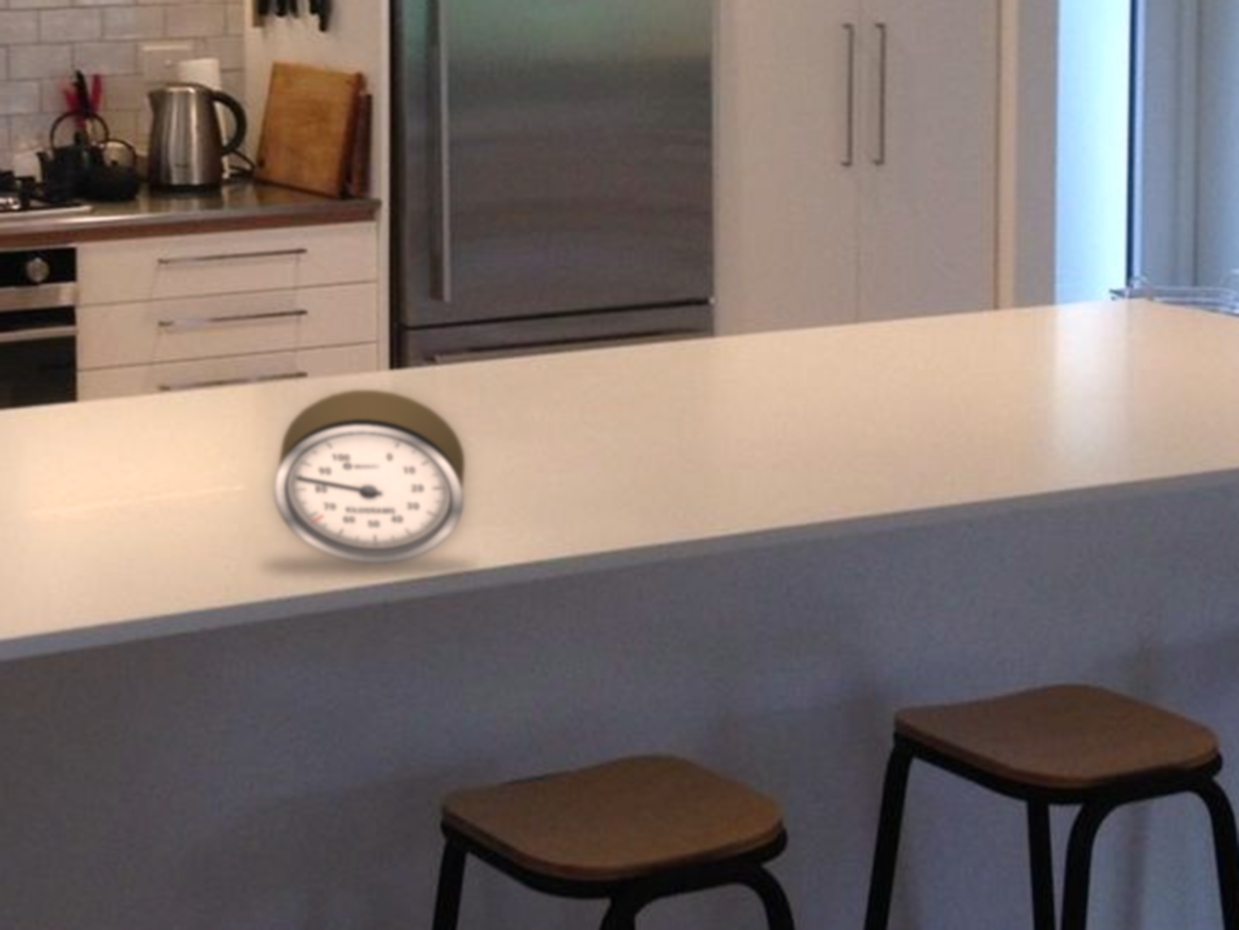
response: 85; kg
